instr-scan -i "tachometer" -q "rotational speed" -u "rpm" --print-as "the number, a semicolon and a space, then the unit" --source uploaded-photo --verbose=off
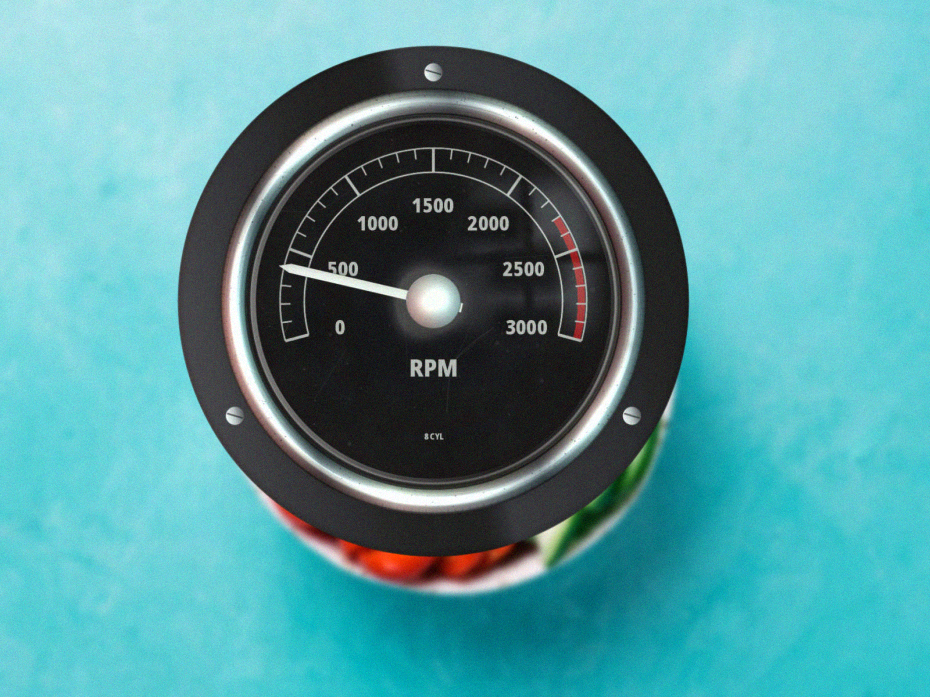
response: 400; rpm
